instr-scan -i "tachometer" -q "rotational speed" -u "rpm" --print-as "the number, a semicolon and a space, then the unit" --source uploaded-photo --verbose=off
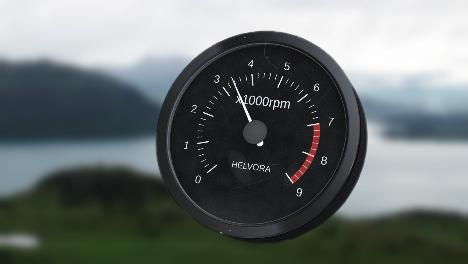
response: 3400; rpm
